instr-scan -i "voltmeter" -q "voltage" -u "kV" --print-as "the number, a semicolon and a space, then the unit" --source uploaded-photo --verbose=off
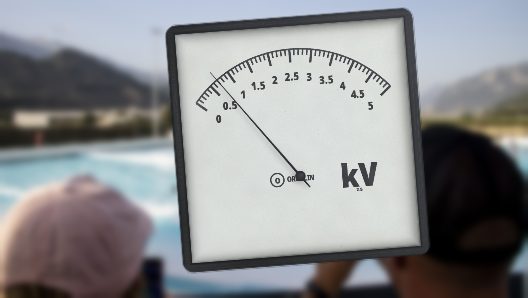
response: 0.7; kV
